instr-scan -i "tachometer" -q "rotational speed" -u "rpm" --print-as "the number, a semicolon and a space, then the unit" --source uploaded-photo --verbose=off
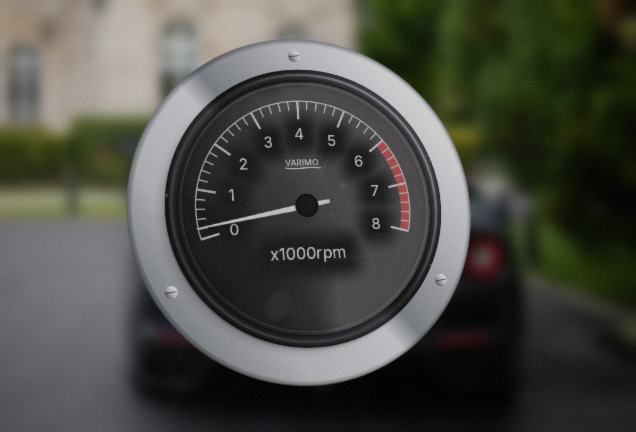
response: 200; rpm
